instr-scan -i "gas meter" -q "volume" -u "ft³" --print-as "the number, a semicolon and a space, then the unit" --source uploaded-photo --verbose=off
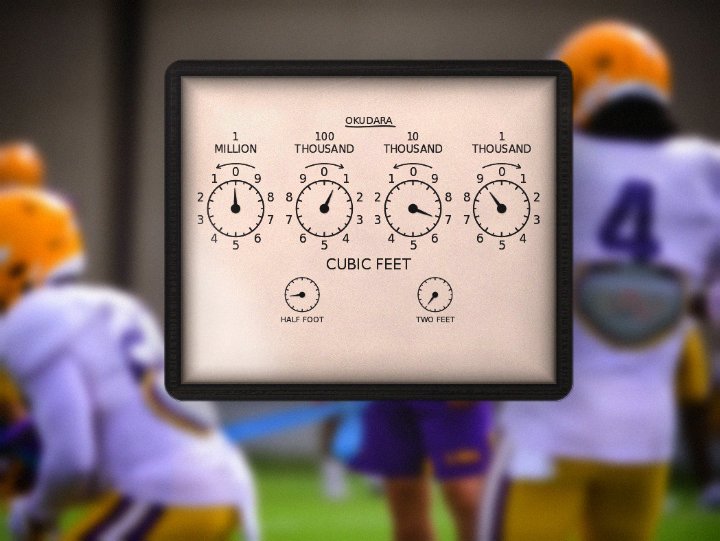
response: 6900; ft³
